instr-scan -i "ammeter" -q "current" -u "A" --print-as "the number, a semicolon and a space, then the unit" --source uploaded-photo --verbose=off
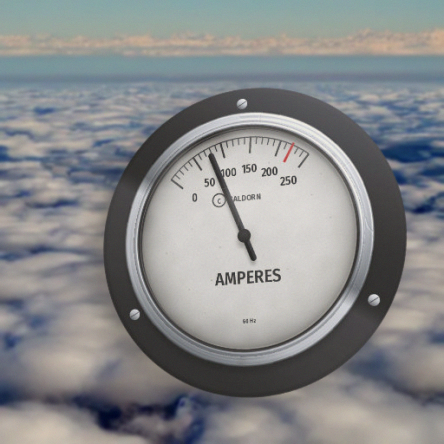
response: 80; A
